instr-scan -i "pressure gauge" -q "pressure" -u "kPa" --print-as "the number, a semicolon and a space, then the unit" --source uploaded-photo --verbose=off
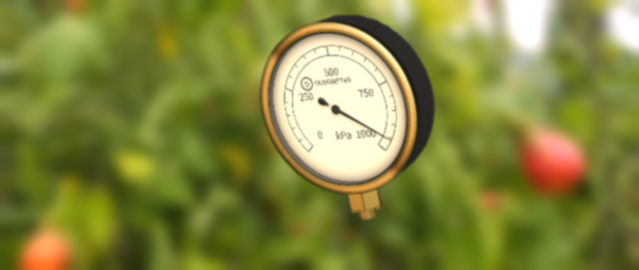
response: 950; kPa
